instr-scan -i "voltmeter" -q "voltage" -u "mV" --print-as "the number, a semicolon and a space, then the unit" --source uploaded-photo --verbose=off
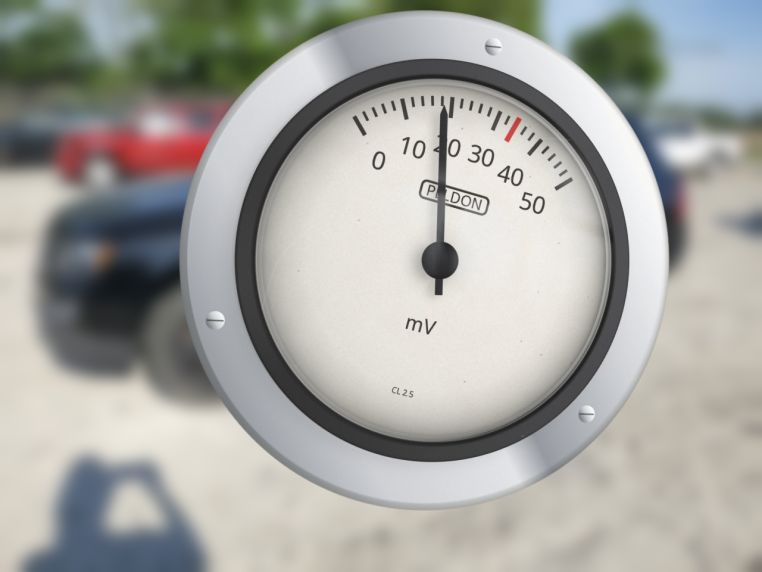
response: 18; mV
